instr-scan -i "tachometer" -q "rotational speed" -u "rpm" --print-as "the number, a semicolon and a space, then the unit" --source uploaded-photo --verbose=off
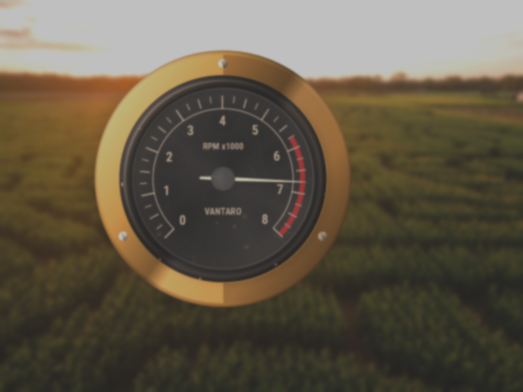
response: 6750; rpm
